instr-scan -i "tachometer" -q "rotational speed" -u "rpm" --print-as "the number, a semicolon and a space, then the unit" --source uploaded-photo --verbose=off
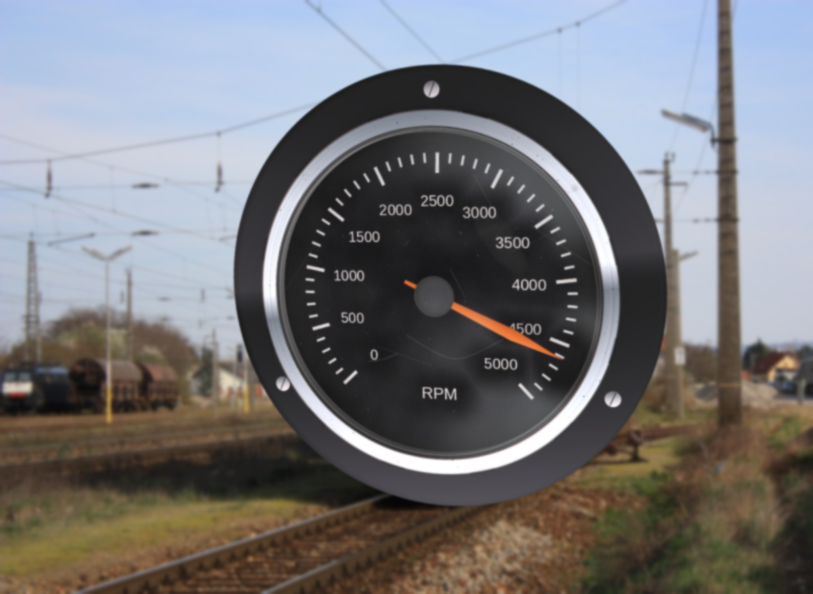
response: 4600; rpm
